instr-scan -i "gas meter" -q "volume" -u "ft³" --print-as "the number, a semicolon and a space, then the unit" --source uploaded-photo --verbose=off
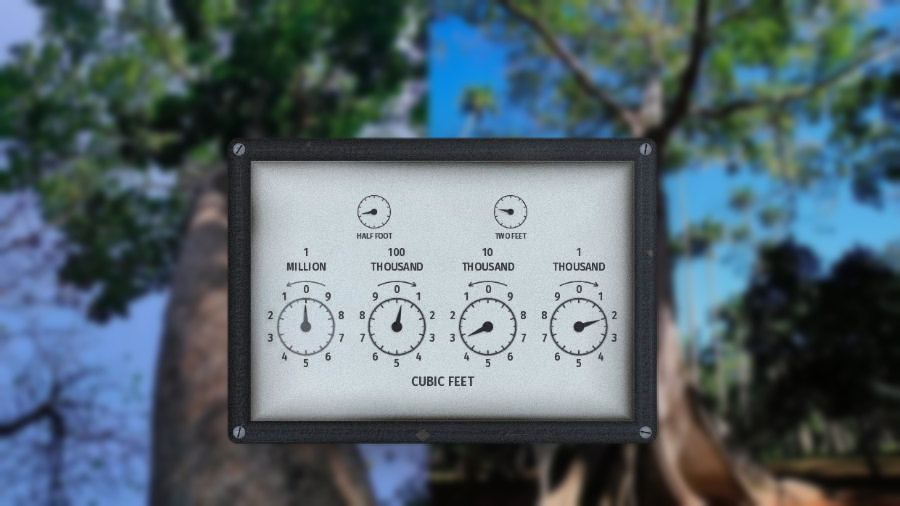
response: 3200; ft³
